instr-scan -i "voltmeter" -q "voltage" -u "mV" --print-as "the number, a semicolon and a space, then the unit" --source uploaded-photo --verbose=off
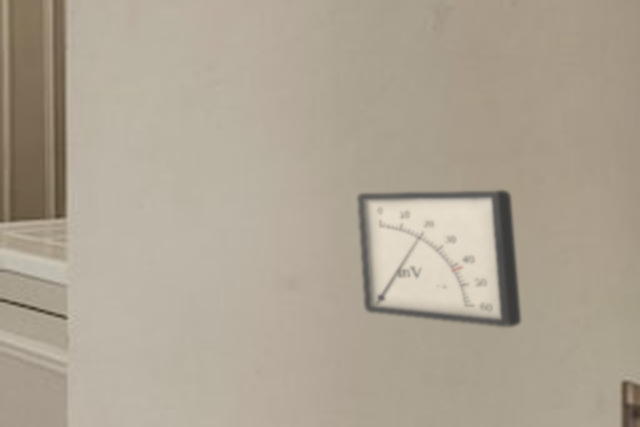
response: 20; mV
